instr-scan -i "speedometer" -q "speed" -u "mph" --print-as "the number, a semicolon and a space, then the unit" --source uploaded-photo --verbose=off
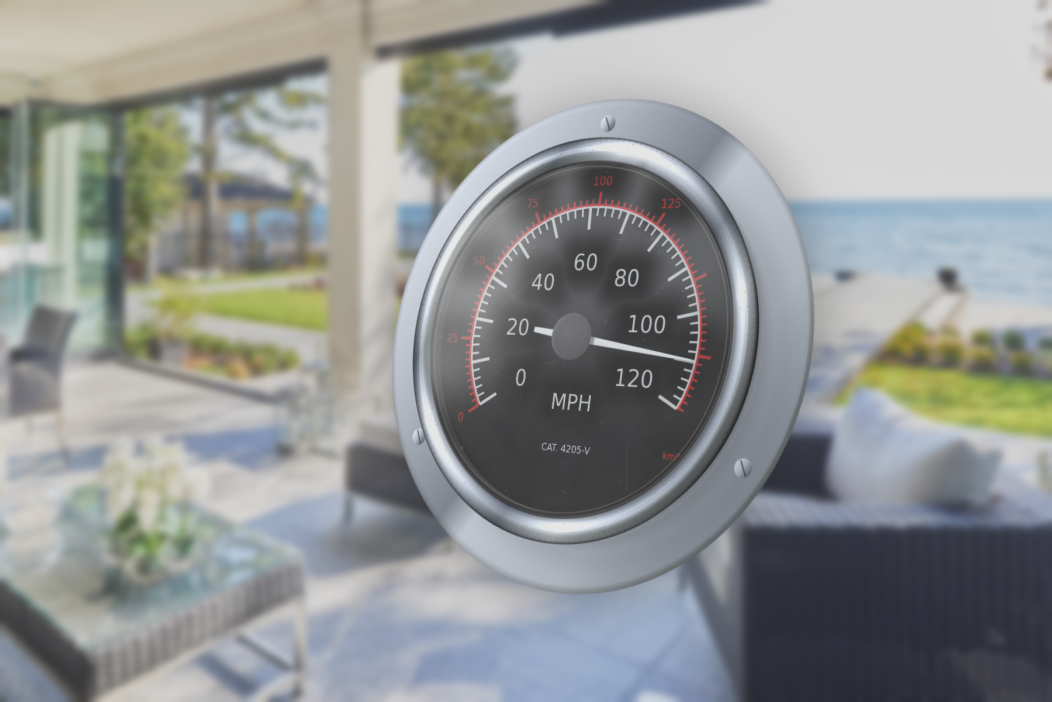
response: 110; mph
